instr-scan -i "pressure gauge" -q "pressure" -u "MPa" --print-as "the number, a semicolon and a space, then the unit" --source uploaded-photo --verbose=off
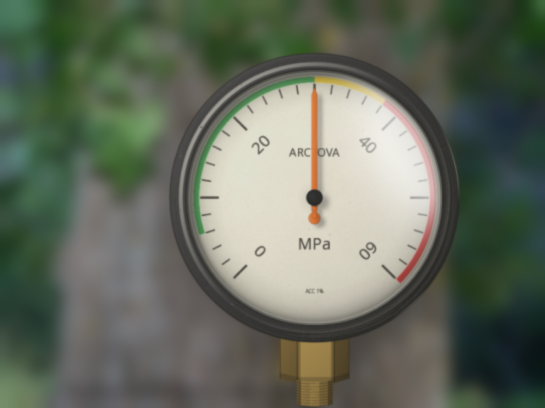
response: 30; MPa
